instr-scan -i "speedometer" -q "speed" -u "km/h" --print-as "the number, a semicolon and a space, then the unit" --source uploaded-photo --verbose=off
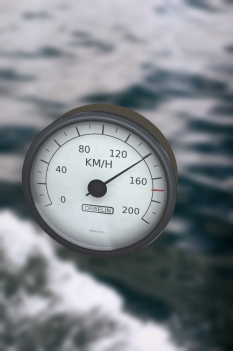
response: 140; km/h
